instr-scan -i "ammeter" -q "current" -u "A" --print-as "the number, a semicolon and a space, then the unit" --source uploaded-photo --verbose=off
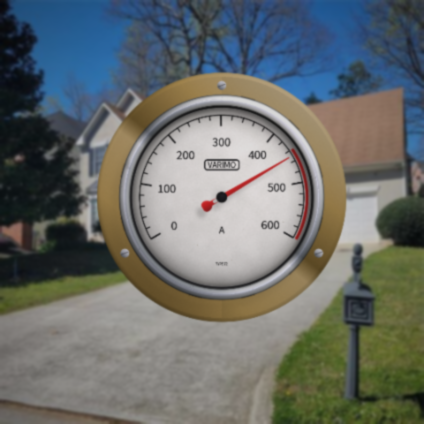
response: 450; A
